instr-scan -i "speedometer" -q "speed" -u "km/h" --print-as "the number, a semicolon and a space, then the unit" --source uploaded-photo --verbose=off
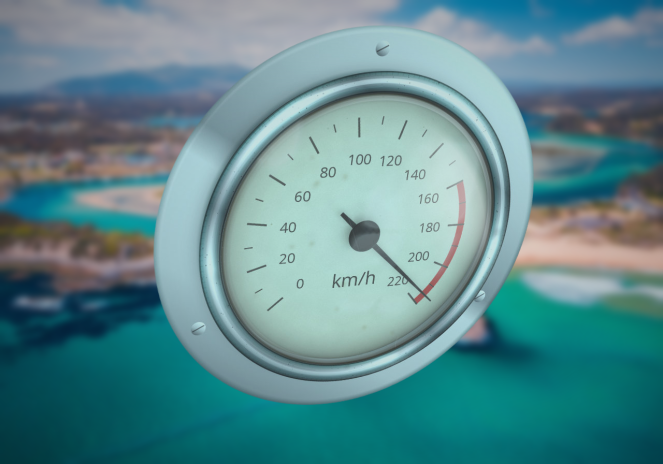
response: 215; km/h
